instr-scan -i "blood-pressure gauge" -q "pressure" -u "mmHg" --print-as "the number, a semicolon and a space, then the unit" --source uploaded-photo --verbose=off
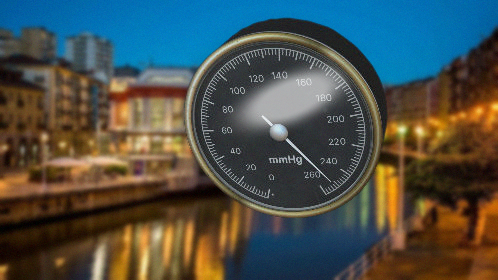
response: 250; mmHg
